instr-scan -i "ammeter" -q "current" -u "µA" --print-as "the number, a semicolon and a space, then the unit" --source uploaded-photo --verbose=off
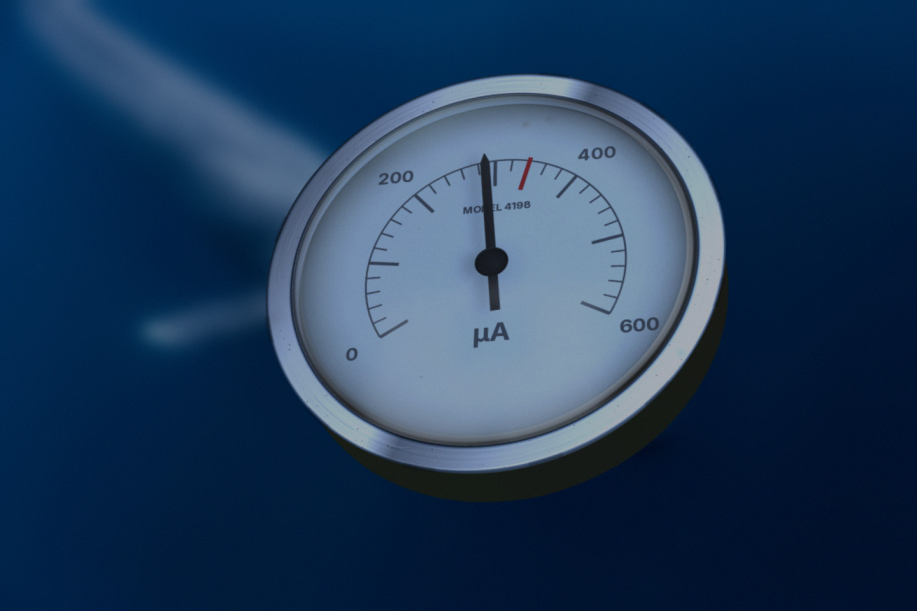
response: 290; µA
